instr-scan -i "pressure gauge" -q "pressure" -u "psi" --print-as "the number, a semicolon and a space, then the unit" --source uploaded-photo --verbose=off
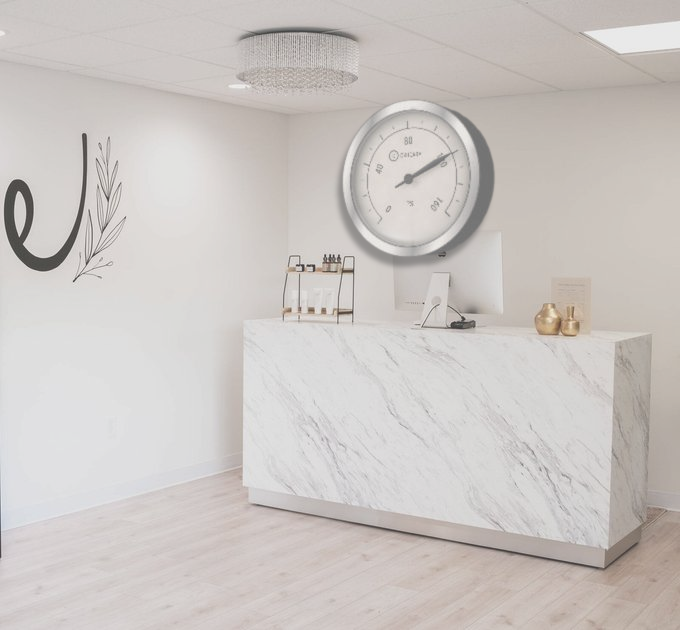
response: 120; psi
